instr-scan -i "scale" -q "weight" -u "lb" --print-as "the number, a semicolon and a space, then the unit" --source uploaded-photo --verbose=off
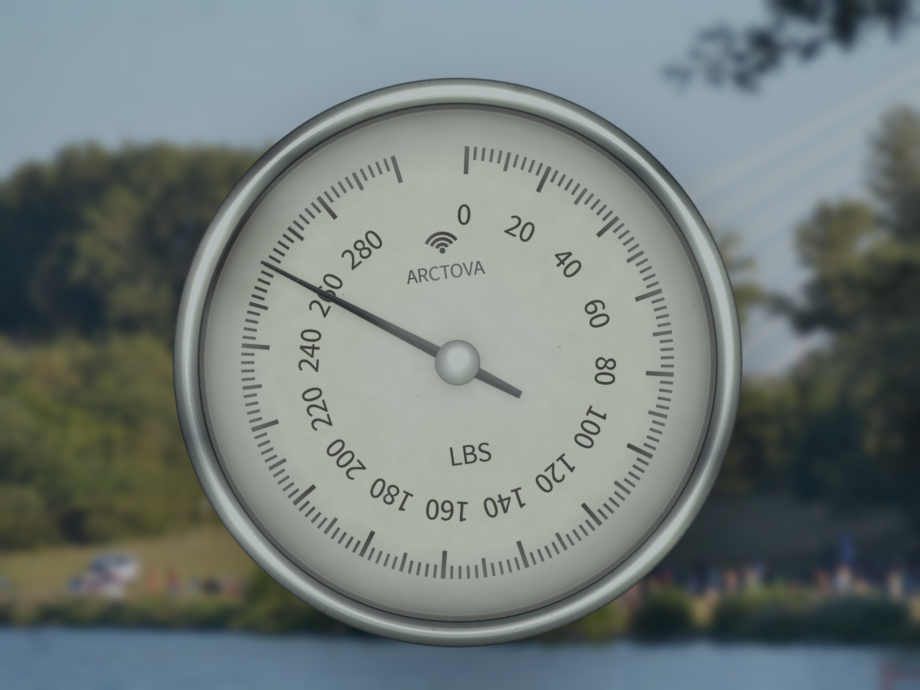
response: 260; lb
